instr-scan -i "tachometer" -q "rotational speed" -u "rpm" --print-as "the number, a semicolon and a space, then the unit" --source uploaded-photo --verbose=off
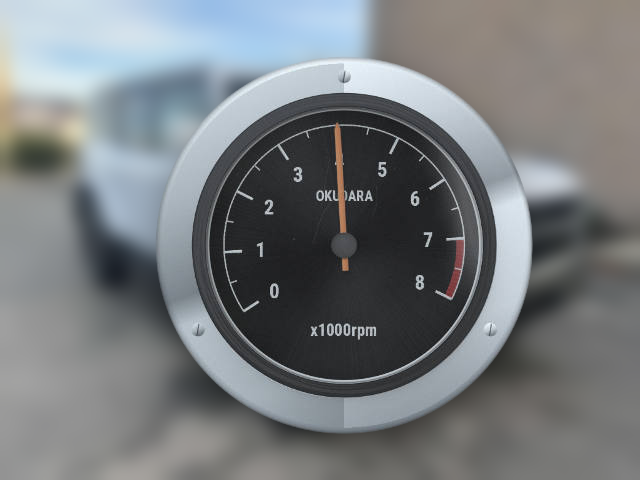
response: 4000; rpm
